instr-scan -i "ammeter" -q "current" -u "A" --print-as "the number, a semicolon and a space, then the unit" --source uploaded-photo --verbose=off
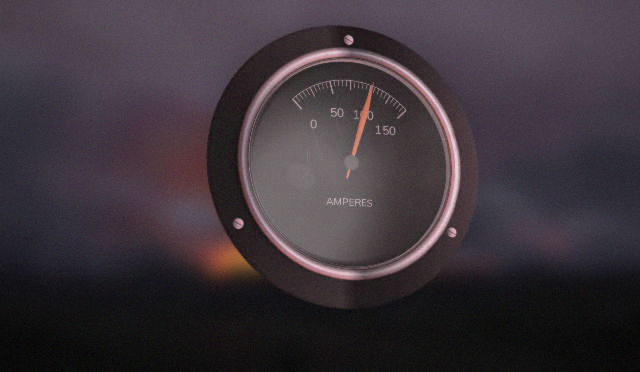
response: 100; A
